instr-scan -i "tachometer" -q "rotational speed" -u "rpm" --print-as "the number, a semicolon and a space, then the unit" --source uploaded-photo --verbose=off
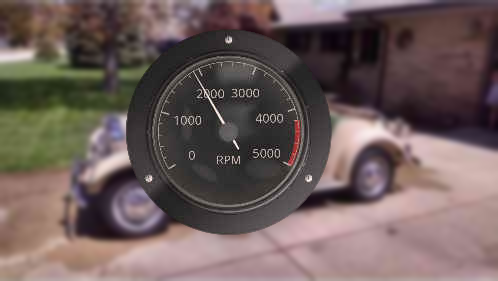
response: 1900; rpm
